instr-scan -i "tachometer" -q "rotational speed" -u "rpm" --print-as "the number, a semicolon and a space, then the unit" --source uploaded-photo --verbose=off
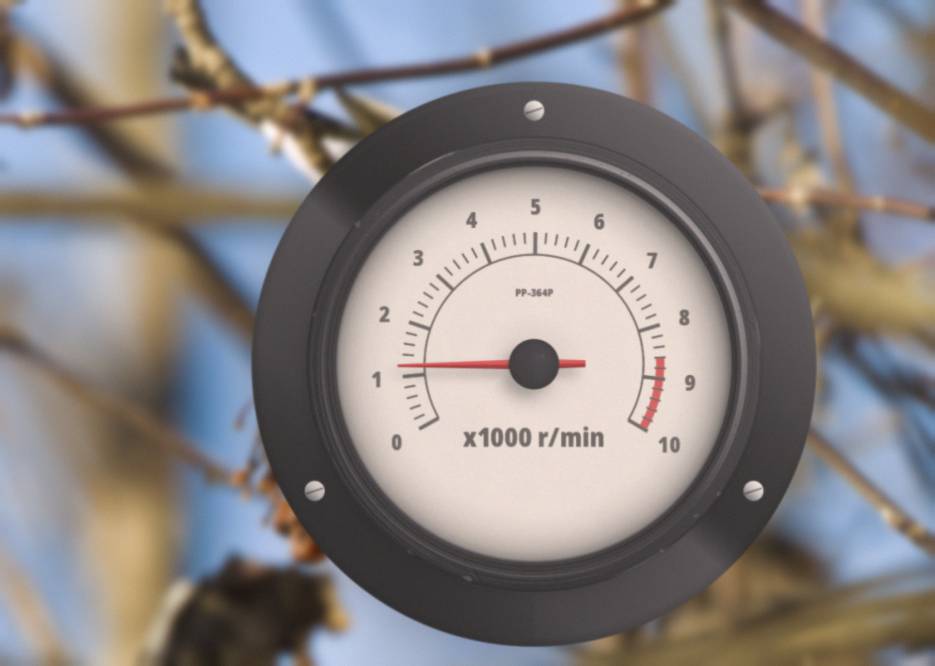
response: 1200; rpm
